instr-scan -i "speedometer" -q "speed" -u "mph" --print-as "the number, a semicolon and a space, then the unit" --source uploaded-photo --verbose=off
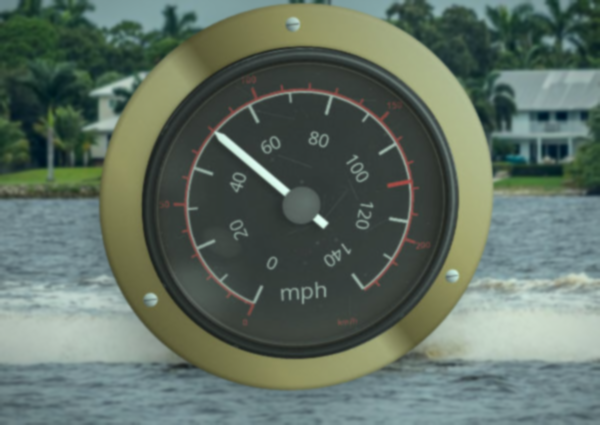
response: 50; mph
